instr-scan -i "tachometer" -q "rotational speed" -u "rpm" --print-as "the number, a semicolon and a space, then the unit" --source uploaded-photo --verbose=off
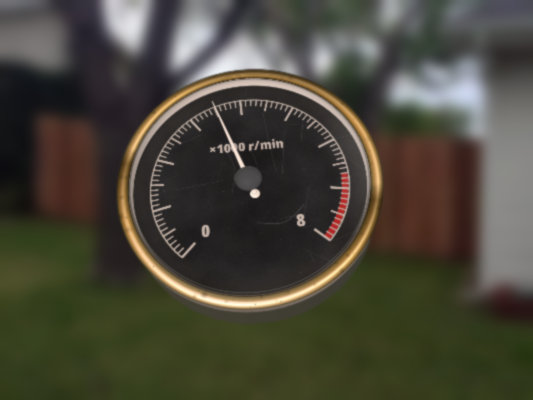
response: 3500; rpm
